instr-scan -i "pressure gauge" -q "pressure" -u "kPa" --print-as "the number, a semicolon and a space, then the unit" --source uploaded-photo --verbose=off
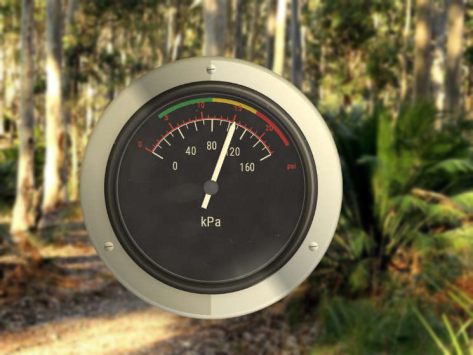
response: 105; kPa
